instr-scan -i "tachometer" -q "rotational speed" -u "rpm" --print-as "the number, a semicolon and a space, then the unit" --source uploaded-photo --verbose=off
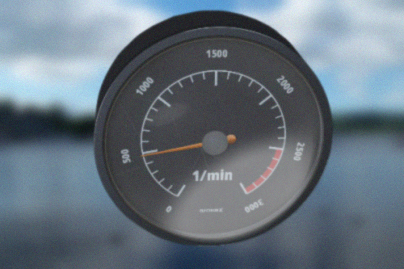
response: 500; rpm
